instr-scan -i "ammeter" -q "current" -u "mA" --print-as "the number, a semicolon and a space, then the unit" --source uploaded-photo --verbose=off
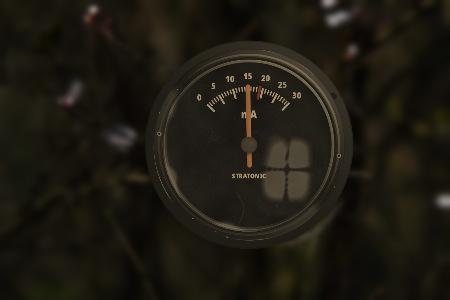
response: 15; mA
